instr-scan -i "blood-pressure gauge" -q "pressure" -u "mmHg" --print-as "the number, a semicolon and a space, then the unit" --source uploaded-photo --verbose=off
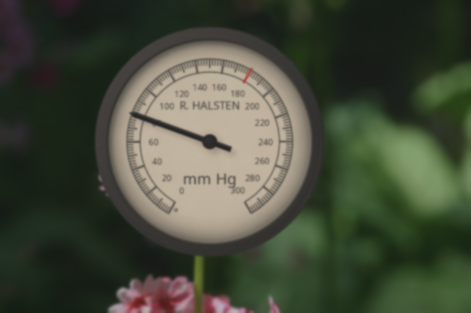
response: 80; mmHg
